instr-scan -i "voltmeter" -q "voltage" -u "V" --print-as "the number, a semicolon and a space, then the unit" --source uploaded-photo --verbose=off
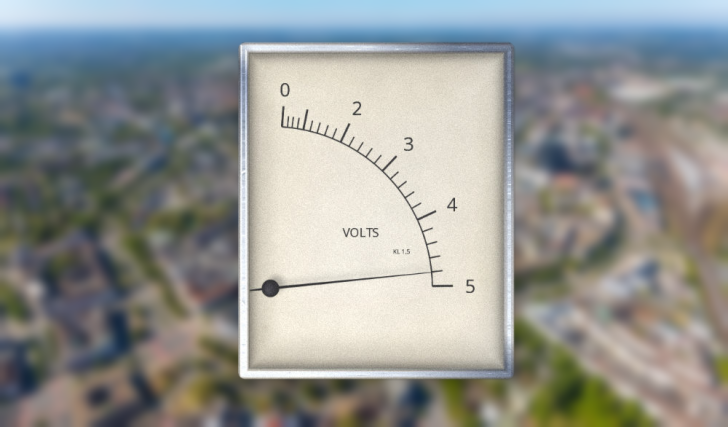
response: 4.8; V
